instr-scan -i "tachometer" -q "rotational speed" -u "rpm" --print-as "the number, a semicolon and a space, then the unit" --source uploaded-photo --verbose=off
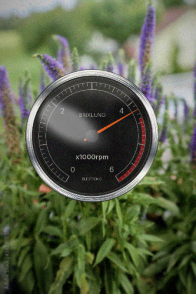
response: 4200; rpm
